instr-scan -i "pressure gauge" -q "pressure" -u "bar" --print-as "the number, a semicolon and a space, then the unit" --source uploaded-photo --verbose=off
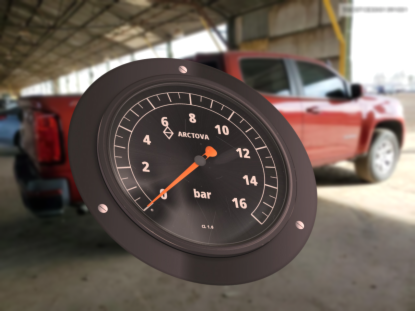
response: 0; bar
